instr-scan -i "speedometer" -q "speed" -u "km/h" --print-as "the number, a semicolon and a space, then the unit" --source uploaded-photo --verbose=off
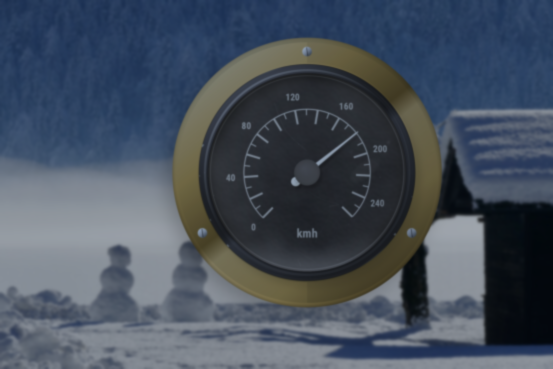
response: 180; km/h
